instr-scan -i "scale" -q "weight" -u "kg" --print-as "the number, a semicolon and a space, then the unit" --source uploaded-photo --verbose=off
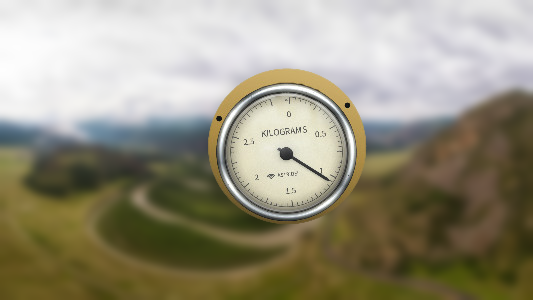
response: 1.05; kg
